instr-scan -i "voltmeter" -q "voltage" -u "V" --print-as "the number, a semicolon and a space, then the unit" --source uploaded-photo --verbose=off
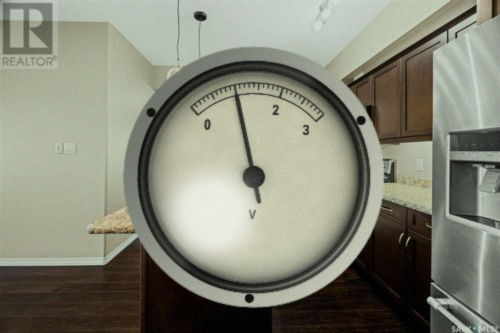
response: 1; V
